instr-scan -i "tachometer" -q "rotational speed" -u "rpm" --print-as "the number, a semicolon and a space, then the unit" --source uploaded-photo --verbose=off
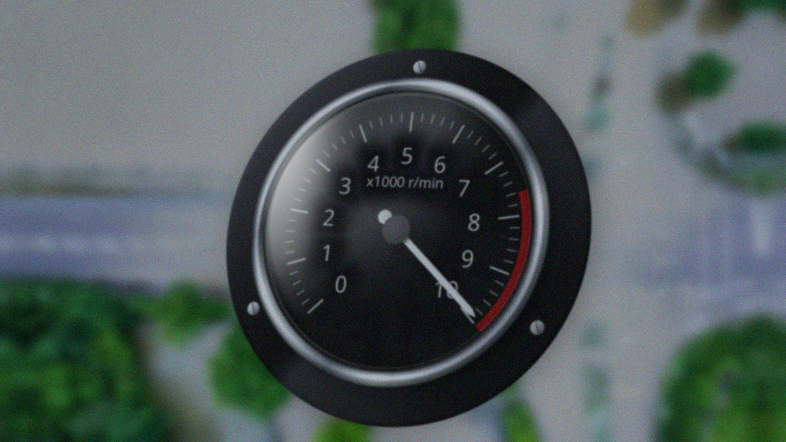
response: 9900; rpm
